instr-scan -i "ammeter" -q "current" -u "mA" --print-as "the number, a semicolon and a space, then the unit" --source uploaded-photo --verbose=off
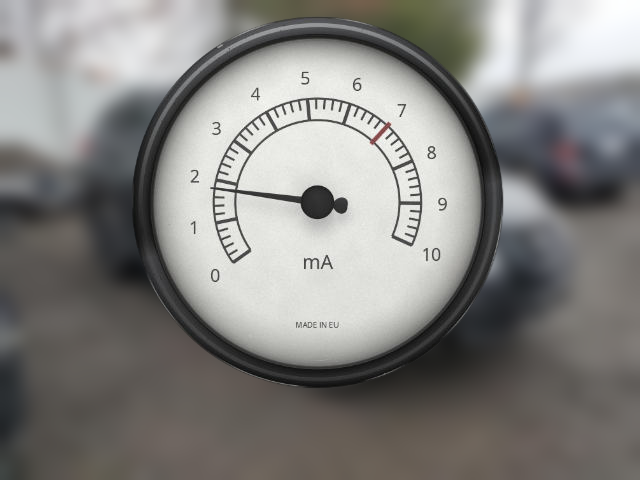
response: 1.8; mA
